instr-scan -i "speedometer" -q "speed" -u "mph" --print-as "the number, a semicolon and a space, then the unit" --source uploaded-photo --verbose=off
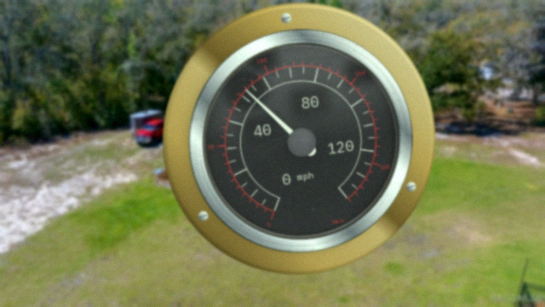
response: 52.5; mph
